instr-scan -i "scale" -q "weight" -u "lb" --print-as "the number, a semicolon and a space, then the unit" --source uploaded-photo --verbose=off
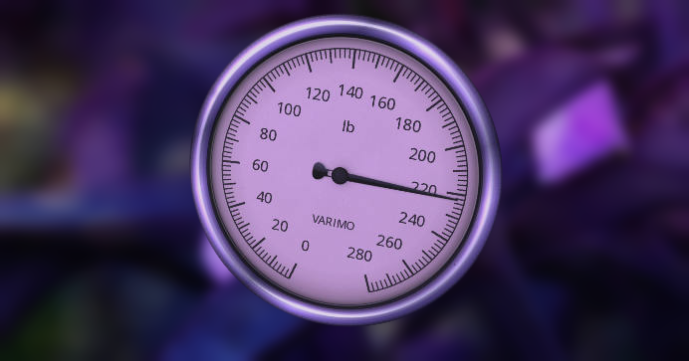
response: 222; lb
